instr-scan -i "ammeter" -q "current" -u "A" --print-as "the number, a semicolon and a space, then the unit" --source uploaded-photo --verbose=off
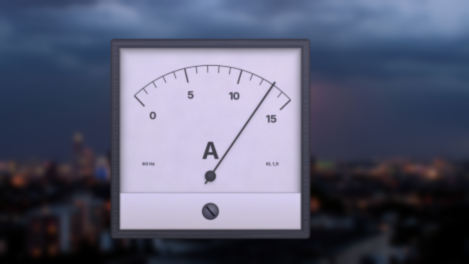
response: 13; A
